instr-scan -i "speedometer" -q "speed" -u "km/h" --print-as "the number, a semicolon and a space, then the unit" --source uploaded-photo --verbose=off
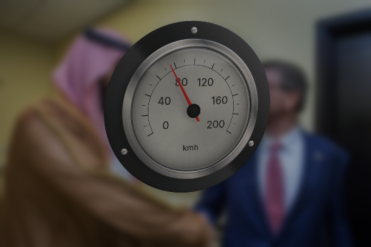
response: 75; km/h
